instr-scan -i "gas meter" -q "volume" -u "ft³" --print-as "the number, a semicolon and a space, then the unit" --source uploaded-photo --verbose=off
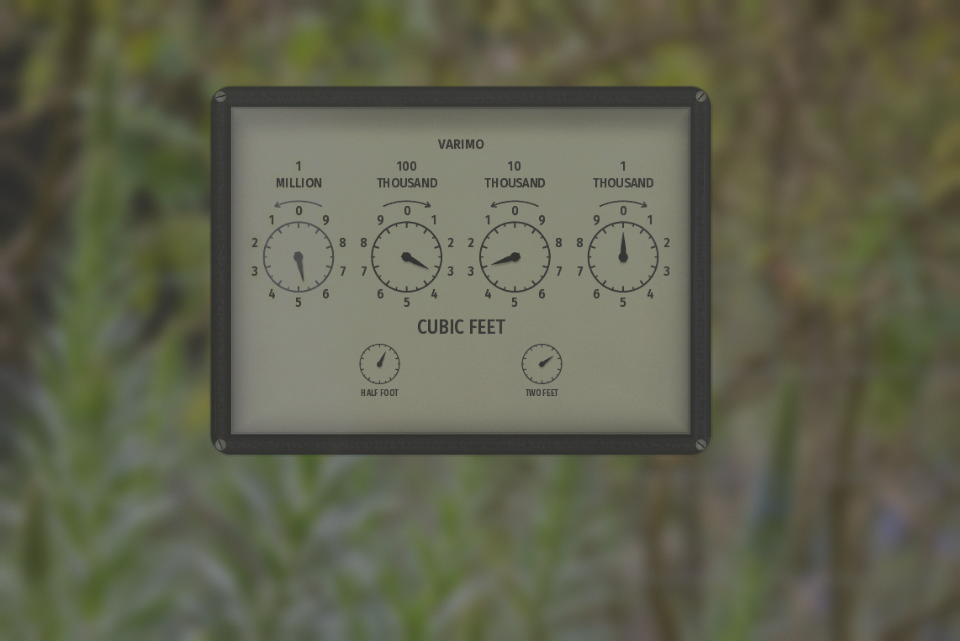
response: 533000; ft³
